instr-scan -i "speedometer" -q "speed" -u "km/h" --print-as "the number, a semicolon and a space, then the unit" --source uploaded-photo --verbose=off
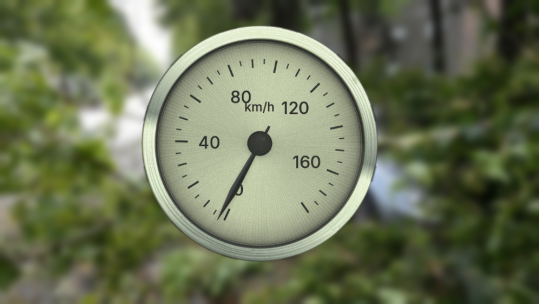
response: 2.5; km/h
